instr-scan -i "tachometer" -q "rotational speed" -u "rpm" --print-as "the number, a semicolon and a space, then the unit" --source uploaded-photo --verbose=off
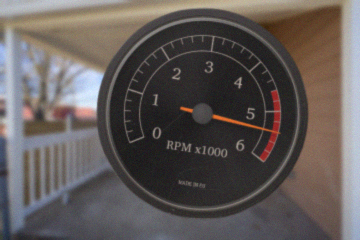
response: 5400; rpm
